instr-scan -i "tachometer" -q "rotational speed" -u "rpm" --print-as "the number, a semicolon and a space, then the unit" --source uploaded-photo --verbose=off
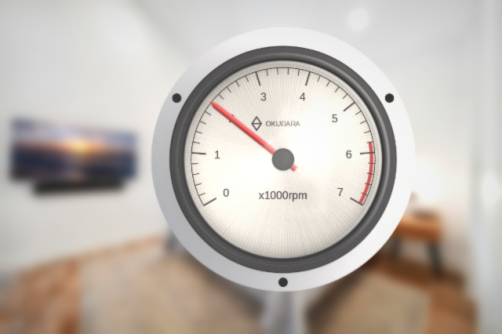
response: 2000; rpm
